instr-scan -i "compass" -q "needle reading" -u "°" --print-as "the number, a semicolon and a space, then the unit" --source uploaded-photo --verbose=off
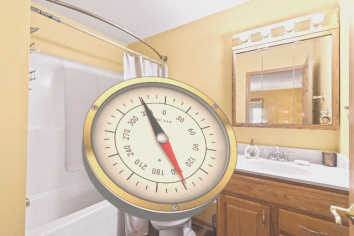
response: 150; °
